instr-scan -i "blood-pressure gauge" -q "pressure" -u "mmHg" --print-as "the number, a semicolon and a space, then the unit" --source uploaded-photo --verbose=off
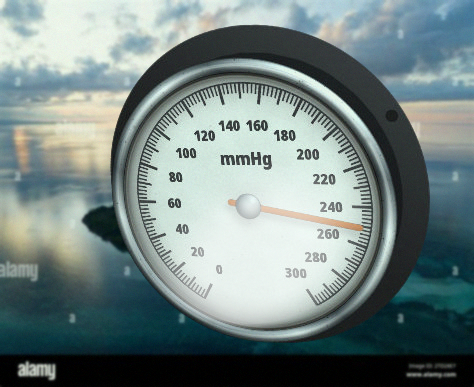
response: 250; mmHg
